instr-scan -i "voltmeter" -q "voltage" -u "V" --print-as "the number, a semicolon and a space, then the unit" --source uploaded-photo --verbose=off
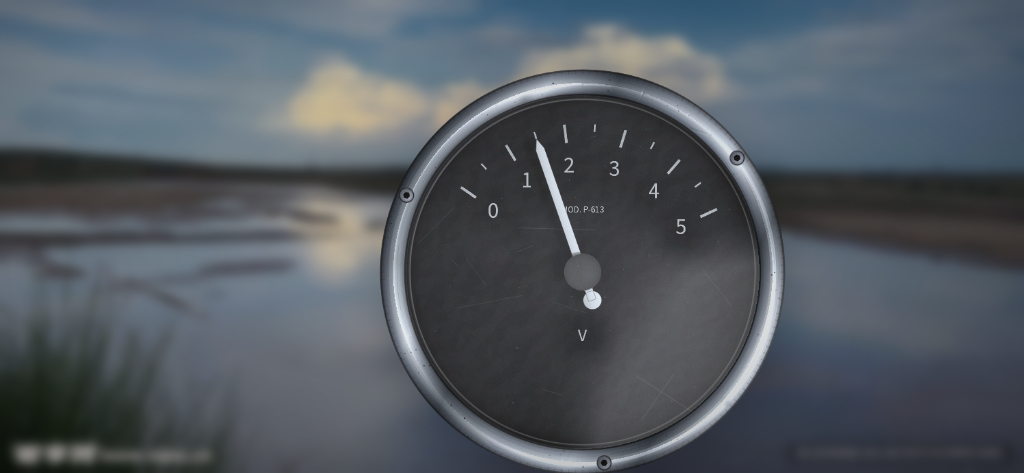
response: 1.5; V
